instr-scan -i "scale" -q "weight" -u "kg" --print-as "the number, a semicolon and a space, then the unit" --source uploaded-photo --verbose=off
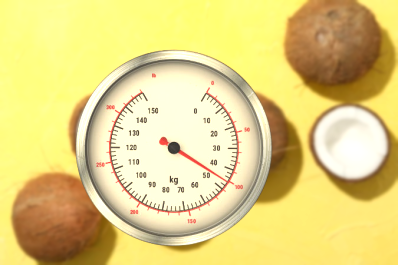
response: 46; kg
